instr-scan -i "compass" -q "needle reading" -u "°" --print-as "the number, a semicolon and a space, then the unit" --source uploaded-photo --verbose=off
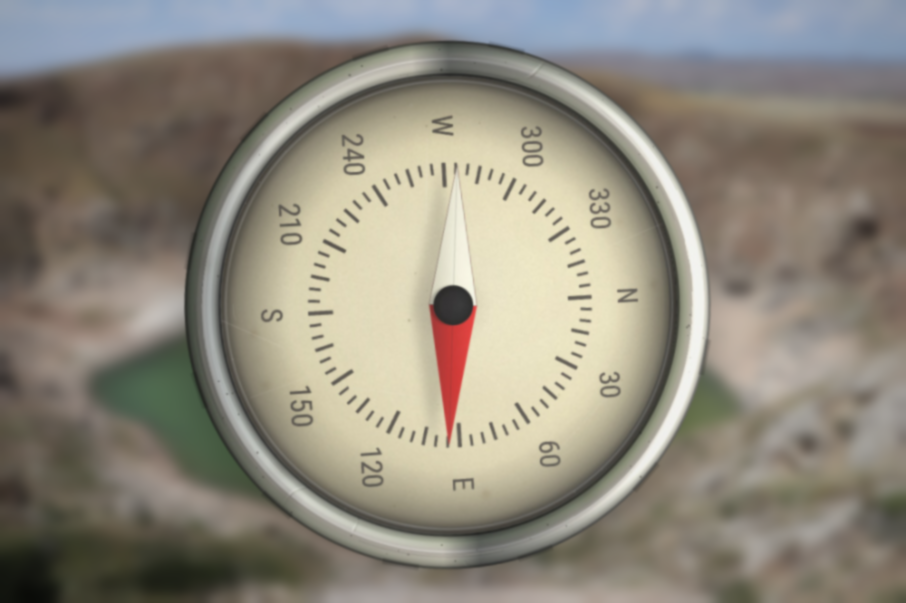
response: 95; °
